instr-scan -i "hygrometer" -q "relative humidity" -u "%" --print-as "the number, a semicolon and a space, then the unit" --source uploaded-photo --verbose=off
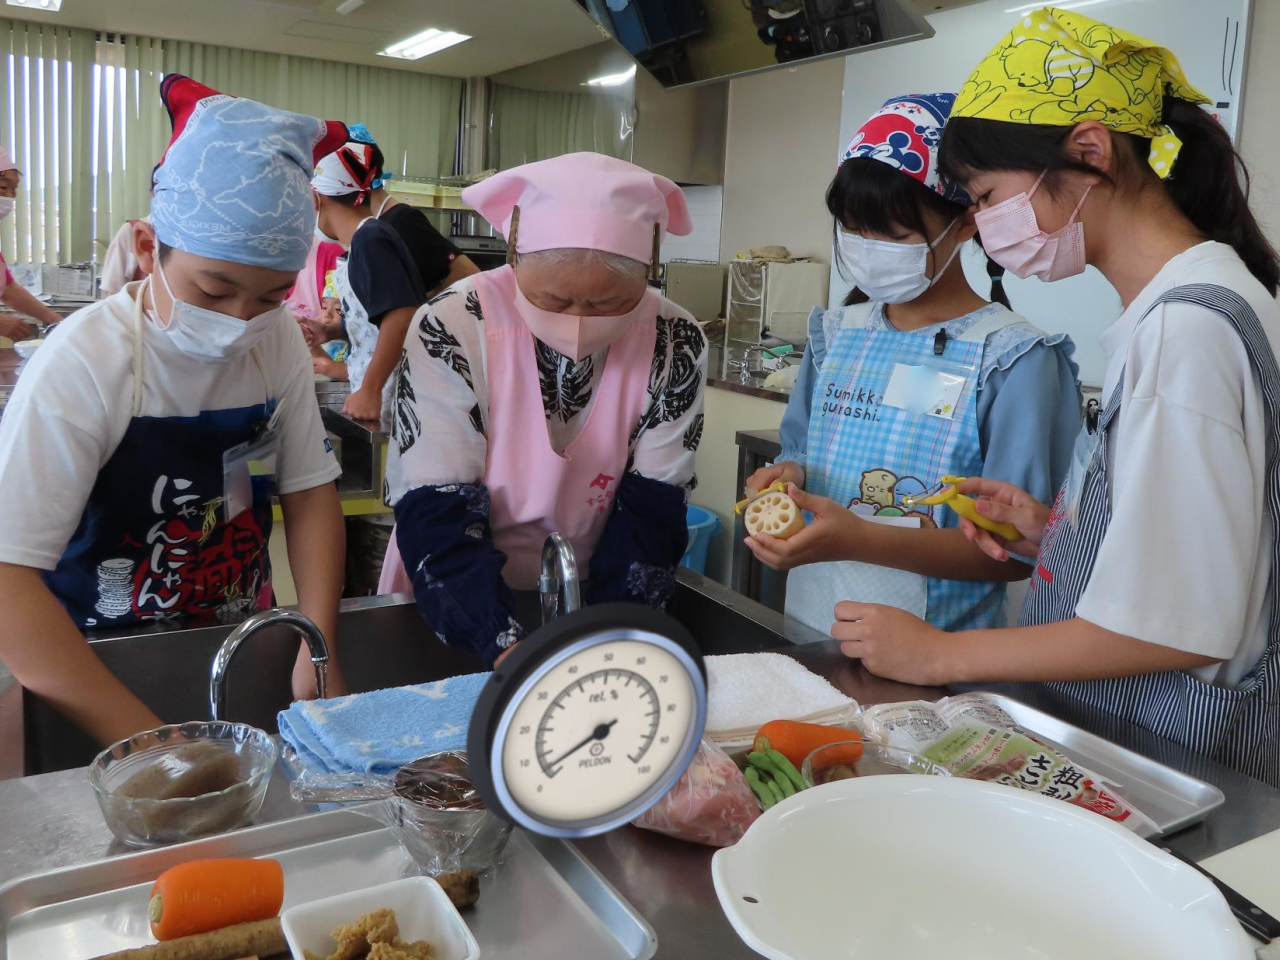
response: 5; %
